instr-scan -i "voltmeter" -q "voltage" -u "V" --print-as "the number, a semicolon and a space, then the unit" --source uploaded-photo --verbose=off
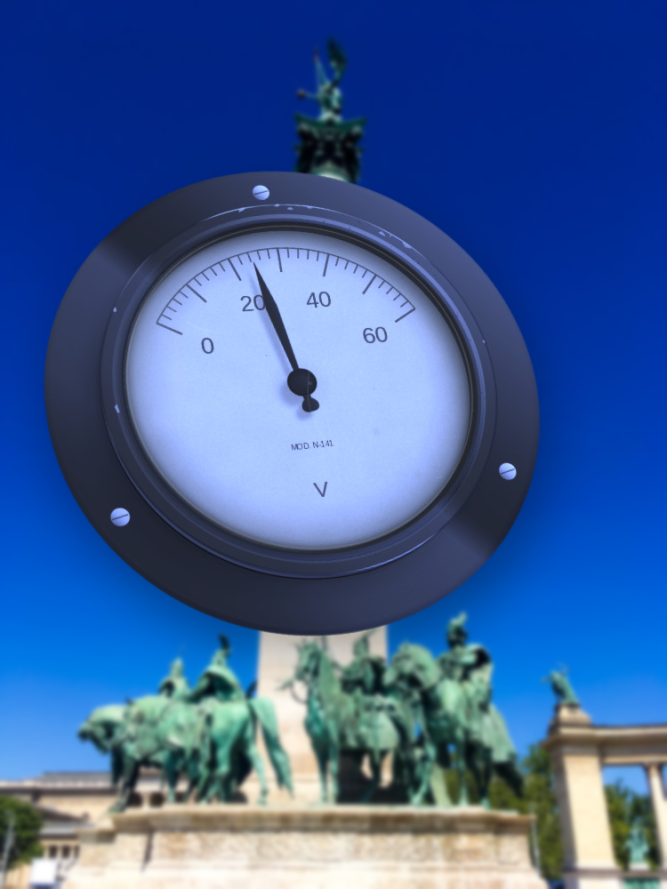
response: 24; V
